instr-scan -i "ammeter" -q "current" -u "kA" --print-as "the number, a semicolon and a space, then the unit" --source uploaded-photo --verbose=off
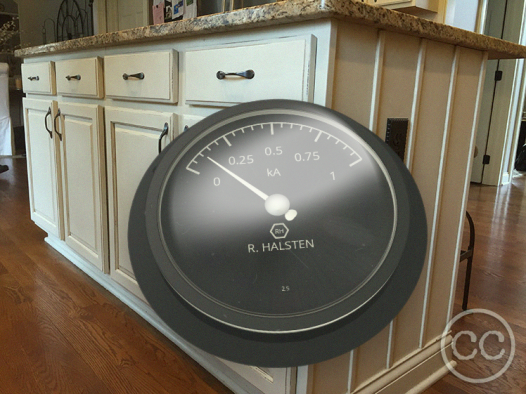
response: 0.1; kA
